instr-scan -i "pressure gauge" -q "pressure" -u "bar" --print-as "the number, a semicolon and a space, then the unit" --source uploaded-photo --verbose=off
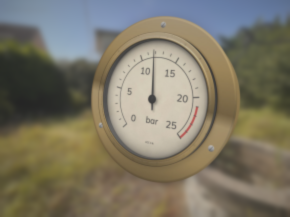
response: 12; bar
